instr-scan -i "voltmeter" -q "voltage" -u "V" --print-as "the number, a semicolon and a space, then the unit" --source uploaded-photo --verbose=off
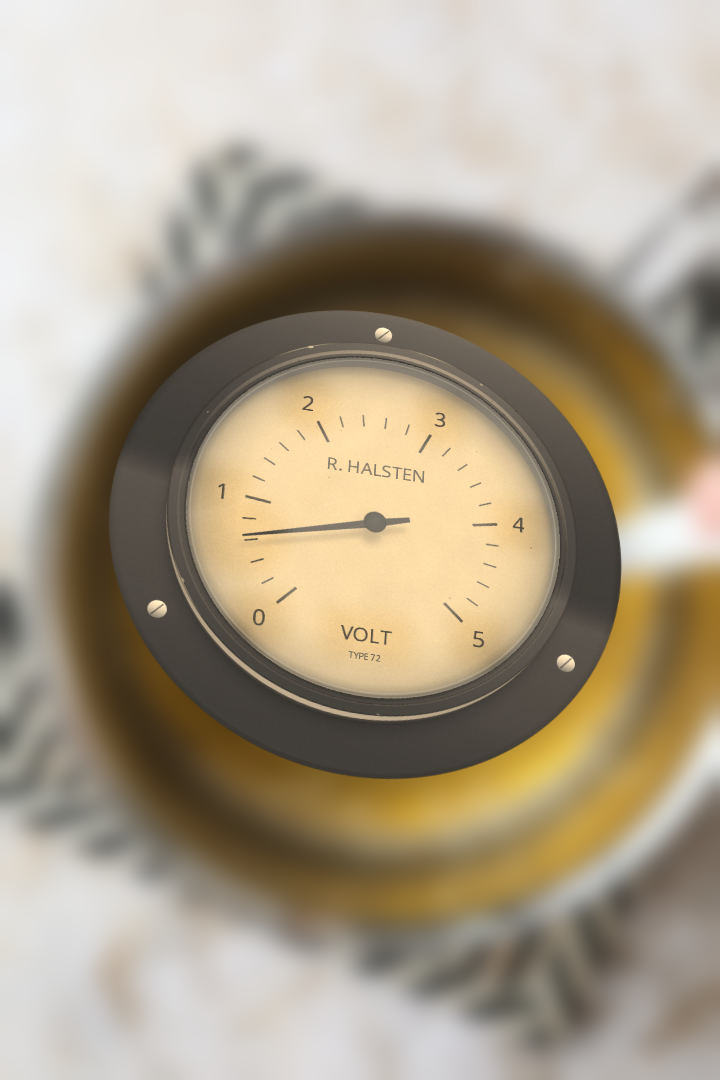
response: 0.6; V
